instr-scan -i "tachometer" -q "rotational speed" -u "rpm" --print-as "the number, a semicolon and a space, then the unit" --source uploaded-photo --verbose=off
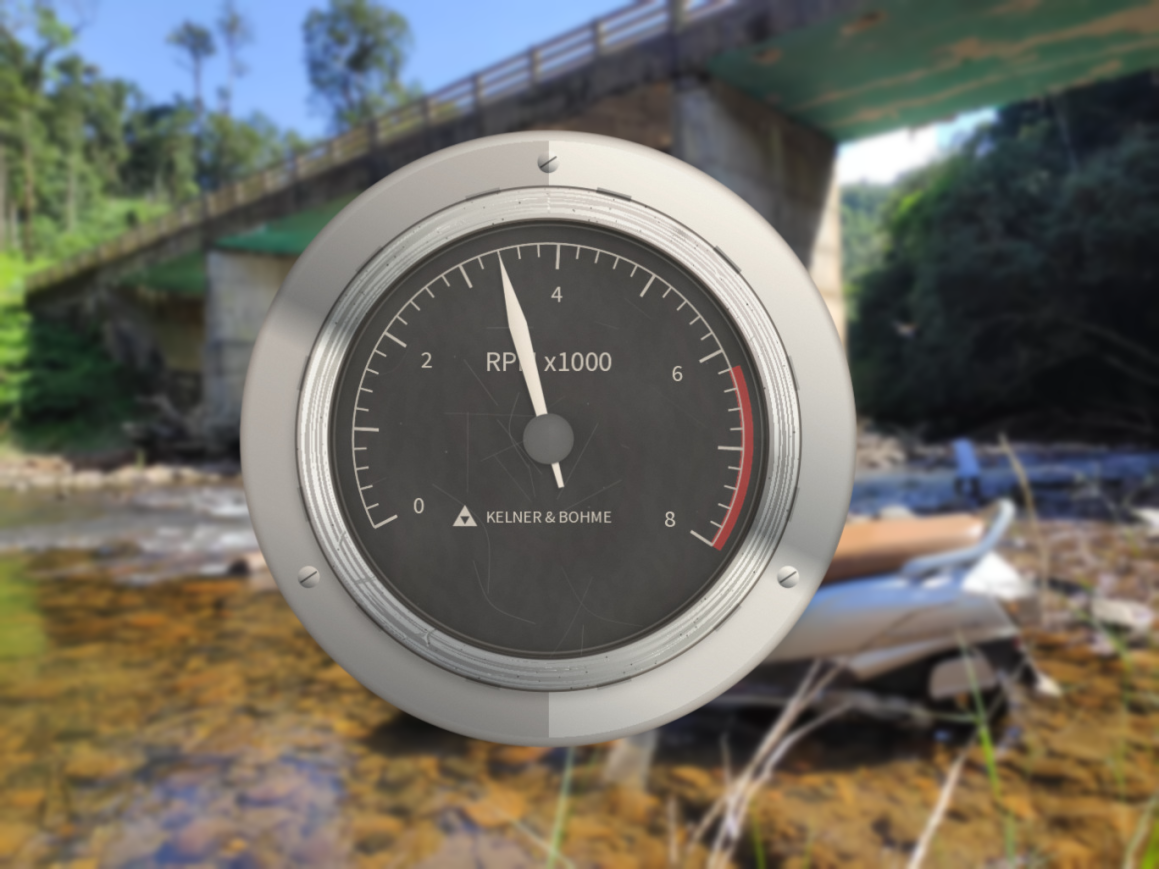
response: 3400; rpm
